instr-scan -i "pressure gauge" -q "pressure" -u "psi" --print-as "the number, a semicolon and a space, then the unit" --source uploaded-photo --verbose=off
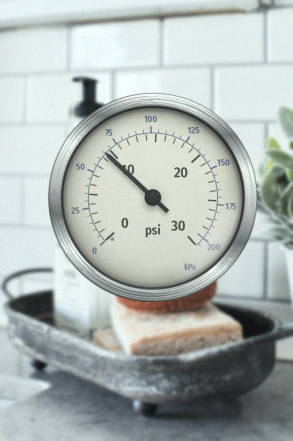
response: 9.5; psi
